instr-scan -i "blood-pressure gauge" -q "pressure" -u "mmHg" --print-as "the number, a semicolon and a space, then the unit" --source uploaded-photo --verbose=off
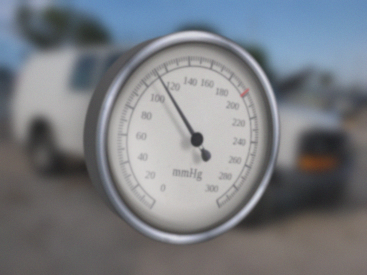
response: 110; mmHg
